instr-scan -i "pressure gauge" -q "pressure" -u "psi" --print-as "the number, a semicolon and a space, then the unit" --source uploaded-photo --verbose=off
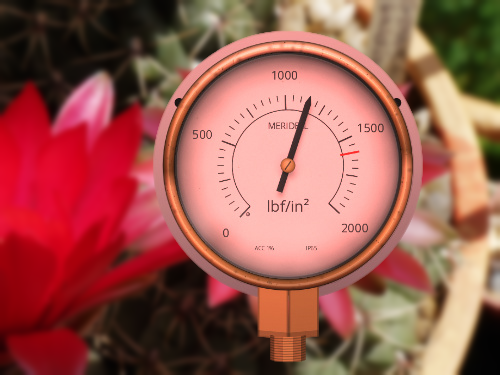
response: 1150; psi
